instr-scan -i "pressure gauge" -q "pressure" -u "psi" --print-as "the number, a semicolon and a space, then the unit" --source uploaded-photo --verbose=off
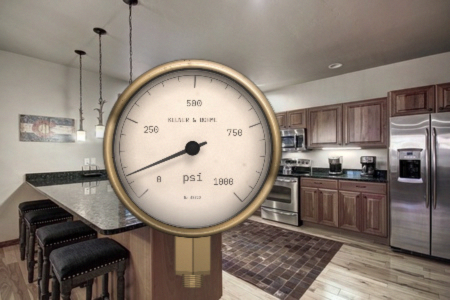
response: 75; psi
